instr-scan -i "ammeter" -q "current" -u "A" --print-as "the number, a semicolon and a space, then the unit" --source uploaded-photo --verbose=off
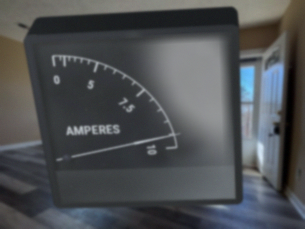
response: 9.5; A
